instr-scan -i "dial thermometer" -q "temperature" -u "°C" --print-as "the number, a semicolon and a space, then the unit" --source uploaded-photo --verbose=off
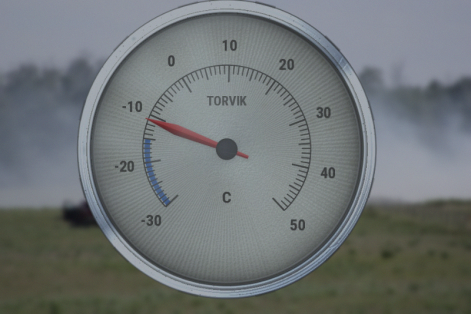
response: -11; °C
